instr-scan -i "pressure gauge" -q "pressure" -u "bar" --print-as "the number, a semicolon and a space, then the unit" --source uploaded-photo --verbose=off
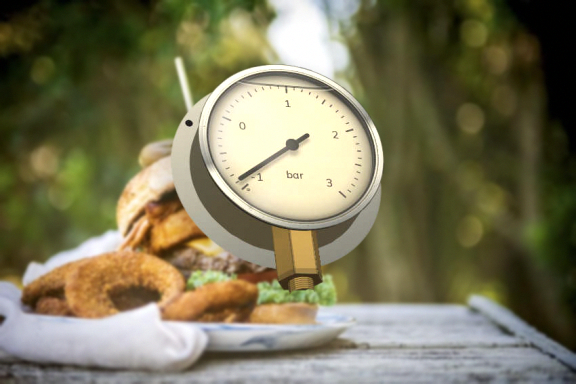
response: -0.9; bar
